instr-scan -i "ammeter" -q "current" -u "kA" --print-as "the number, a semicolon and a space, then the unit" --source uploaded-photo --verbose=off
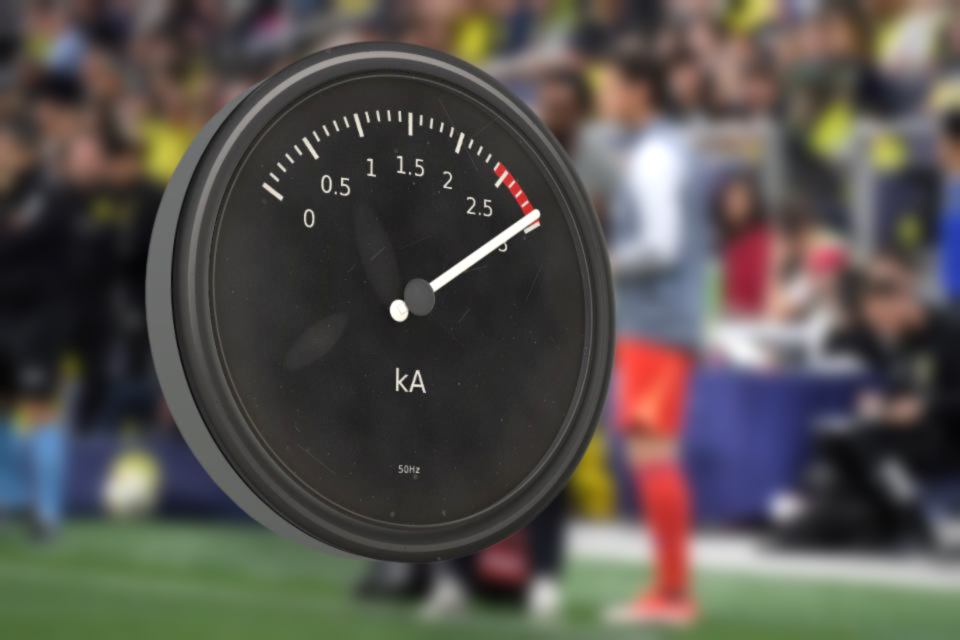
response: 2.9; kA
